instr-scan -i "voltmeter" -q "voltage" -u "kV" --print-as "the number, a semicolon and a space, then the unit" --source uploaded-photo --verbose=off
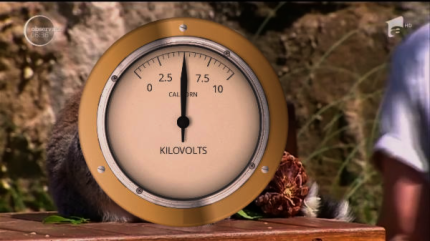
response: 5; kV
